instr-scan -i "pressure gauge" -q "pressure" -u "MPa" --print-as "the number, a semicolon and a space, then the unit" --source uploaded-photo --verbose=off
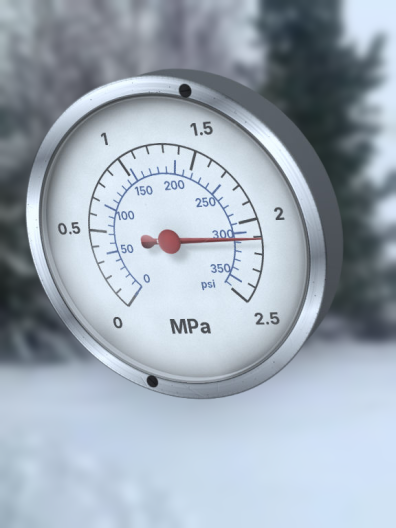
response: 2.1; MPa
